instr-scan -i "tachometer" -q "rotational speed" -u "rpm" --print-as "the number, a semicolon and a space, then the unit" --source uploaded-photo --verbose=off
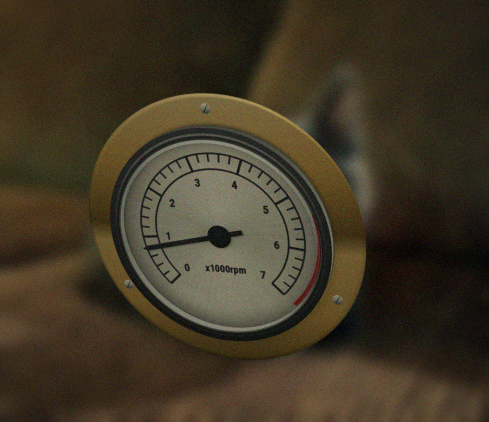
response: 800; rpm
